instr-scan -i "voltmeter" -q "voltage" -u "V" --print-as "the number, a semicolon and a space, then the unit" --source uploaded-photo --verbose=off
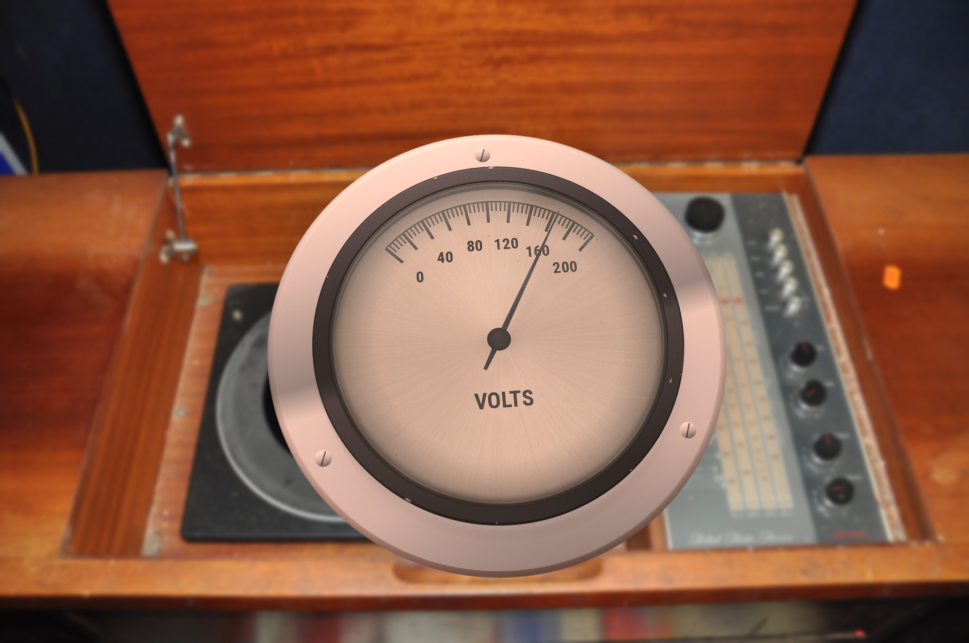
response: 164; V
